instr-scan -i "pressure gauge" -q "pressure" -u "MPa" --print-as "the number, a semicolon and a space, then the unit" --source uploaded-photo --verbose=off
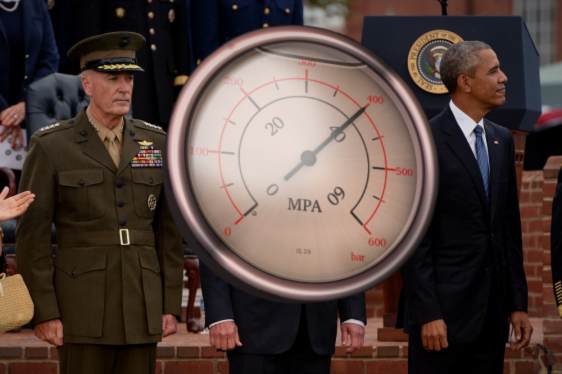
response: 40; MPa
